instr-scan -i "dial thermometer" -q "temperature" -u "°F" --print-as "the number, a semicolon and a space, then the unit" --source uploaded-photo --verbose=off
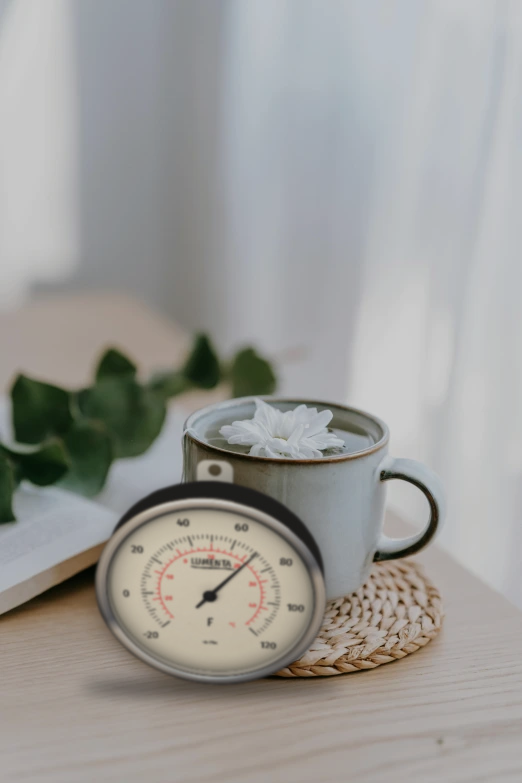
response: 70; °F
